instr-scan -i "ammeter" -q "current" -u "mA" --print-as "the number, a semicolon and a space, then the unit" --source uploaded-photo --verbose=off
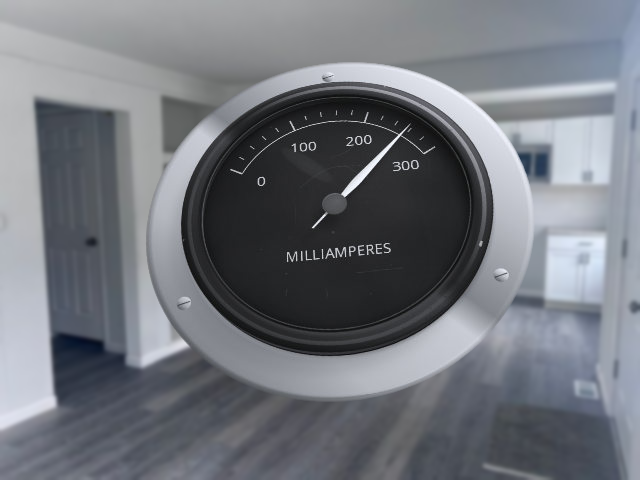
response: 260; mA
